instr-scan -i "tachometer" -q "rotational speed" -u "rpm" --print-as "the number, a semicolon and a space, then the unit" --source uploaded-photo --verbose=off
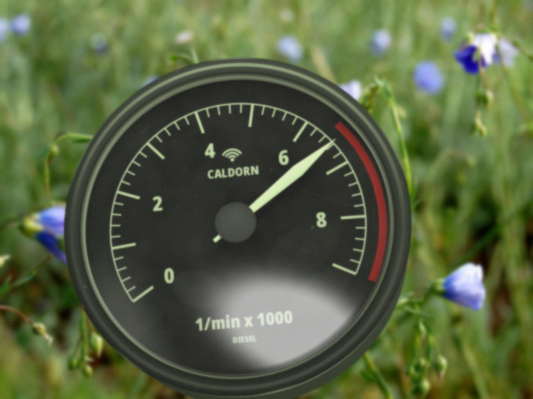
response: 6600; rpm
